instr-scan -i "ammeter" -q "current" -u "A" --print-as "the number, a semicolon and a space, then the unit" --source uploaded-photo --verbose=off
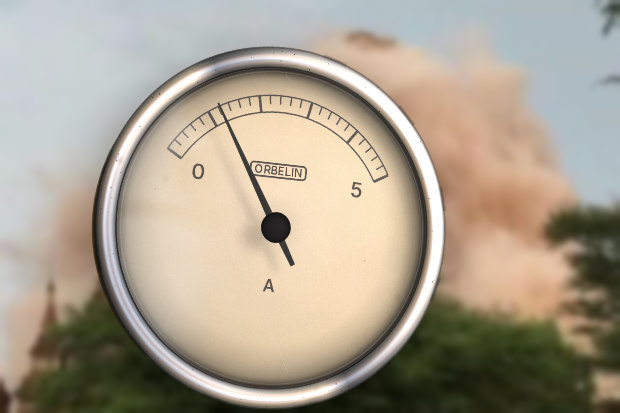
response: 1.2; A
